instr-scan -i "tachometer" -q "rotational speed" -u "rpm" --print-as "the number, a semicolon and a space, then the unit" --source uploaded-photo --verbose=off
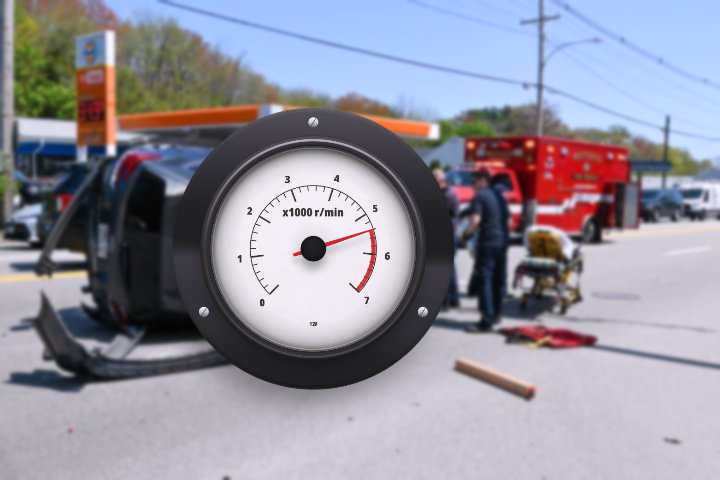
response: 5400; rpm
